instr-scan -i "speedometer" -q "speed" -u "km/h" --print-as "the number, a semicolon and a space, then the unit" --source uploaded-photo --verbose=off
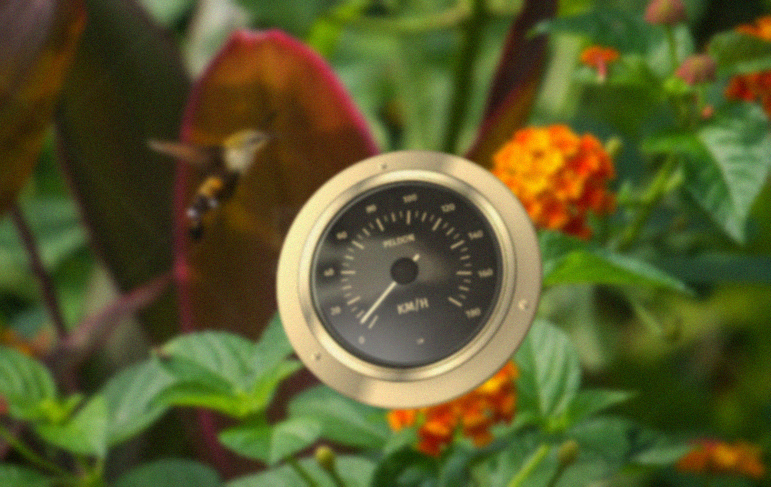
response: 5; km/h
